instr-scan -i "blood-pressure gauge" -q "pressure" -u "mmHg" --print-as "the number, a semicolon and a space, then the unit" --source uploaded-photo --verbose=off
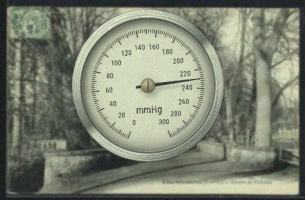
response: 230; mmHg
